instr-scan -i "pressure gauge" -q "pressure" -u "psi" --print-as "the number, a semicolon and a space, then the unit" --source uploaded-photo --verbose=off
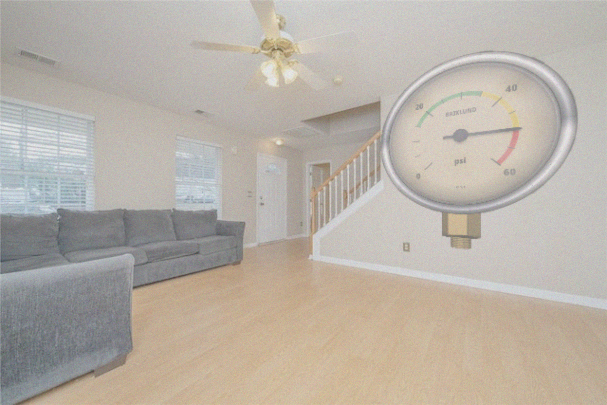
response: 50; psi
